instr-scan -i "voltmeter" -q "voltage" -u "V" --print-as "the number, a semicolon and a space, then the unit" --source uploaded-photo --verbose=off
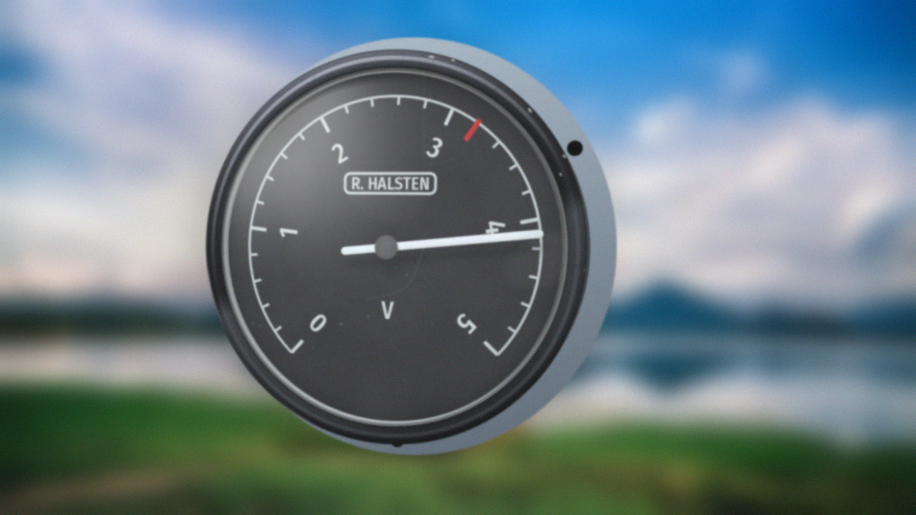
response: 4.1; V
